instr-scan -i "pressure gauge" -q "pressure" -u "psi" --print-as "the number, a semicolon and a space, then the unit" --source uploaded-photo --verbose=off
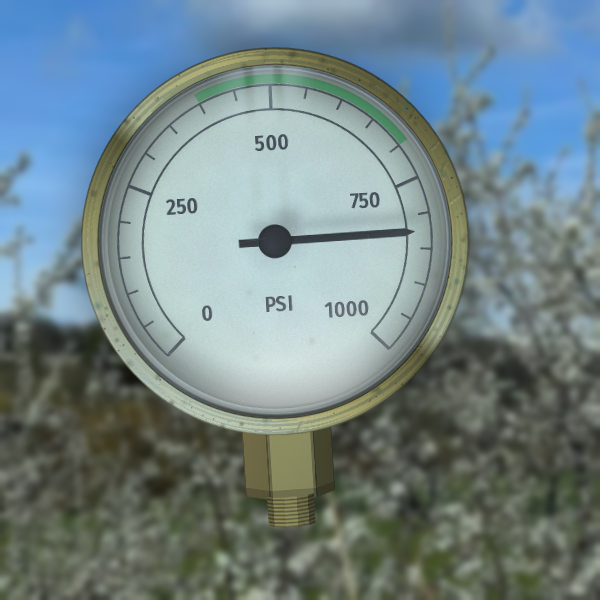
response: 825; psi
